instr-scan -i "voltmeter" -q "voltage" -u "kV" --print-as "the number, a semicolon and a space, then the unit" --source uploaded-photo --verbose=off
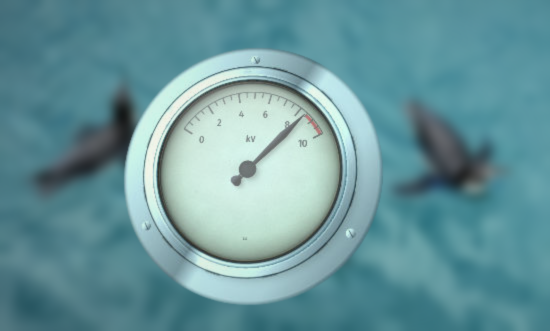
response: 8.5; kV
